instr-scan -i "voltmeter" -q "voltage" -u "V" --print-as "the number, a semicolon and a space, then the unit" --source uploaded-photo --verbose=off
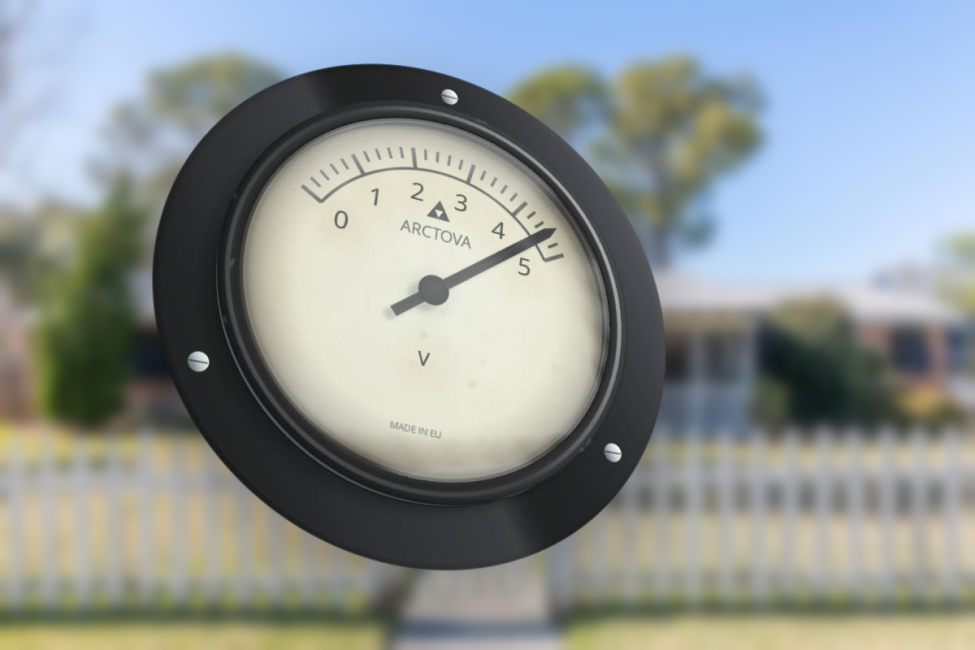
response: 4.6; V
